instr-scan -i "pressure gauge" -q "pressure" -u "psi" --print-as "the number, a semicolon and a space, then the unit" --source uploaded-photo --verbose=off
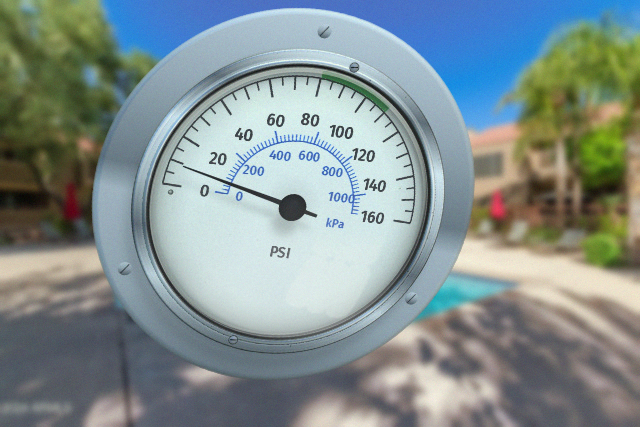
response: 10; psi
